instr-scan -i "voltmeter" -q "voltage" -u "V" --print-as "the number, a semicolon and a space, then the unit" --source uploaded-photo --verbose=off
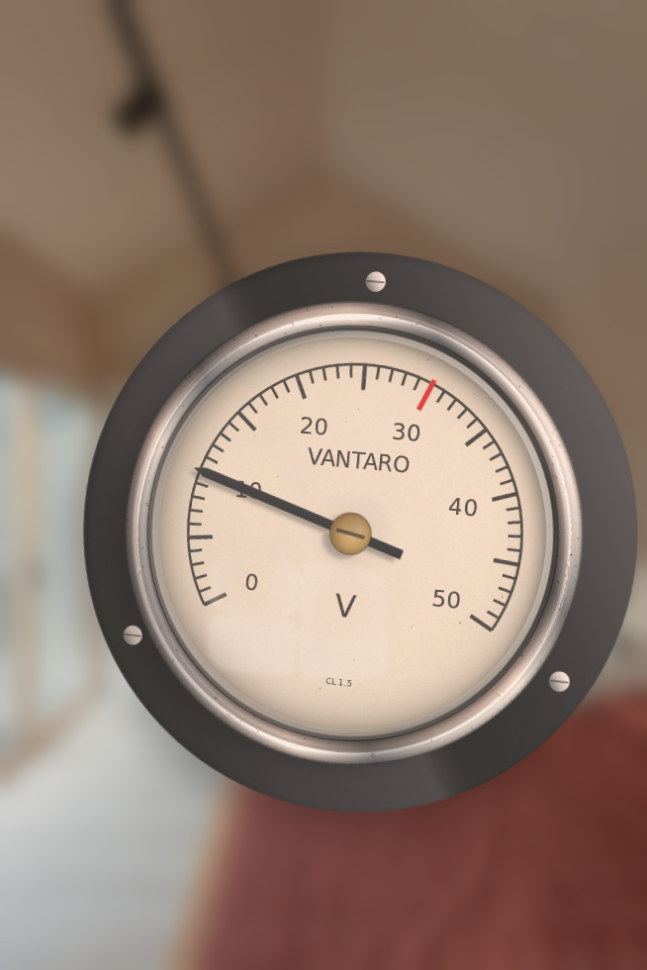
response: 10; V
